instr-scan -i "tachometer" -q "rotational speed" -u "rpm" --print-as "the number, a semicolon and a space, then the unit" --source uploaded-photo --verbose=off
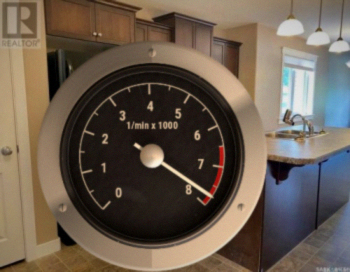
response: 7750; rpm
